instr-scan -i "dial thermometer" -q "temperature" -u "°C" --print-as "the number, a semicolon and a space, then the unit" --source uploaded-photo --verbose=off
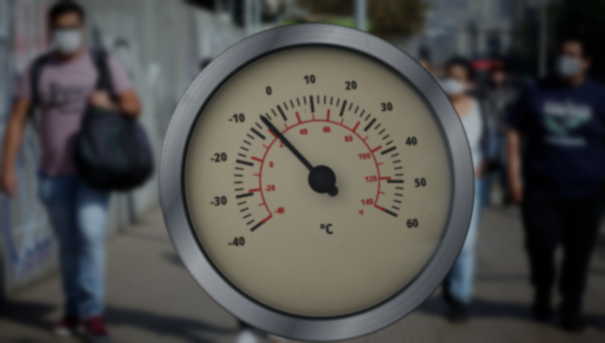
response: -6; °C
